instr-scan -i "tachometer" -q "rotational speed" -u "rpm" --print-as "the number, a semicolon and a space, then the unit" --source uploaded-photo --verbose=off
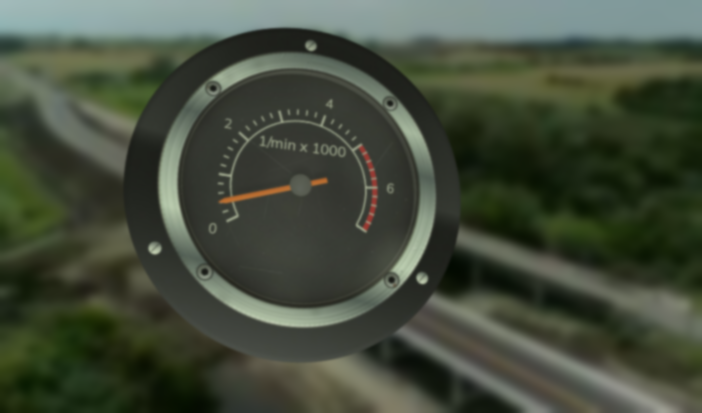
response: 400; rpm
